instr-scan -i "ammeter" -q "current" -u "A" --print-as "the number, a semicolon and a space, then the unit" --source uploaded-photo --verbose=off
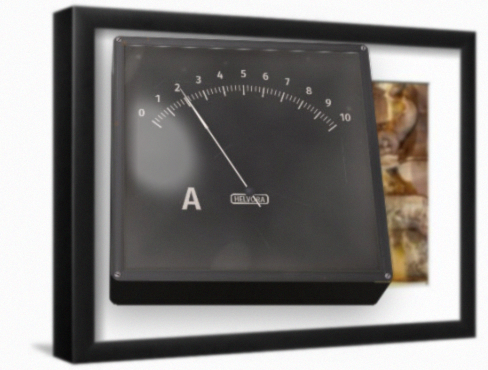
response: 2; A
